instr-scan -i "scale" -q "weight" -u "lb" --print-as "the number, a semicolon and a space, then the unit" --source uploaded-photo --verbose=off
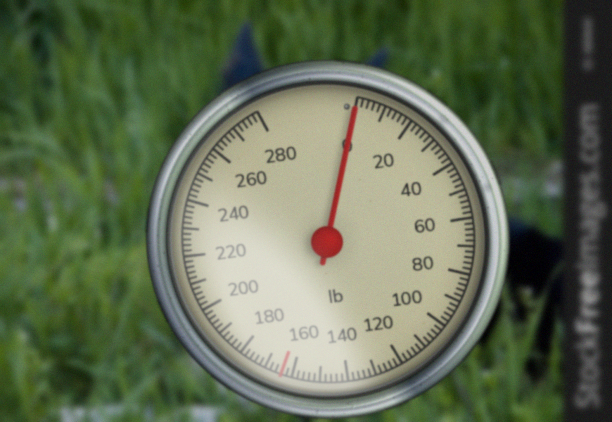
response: 0; lb
